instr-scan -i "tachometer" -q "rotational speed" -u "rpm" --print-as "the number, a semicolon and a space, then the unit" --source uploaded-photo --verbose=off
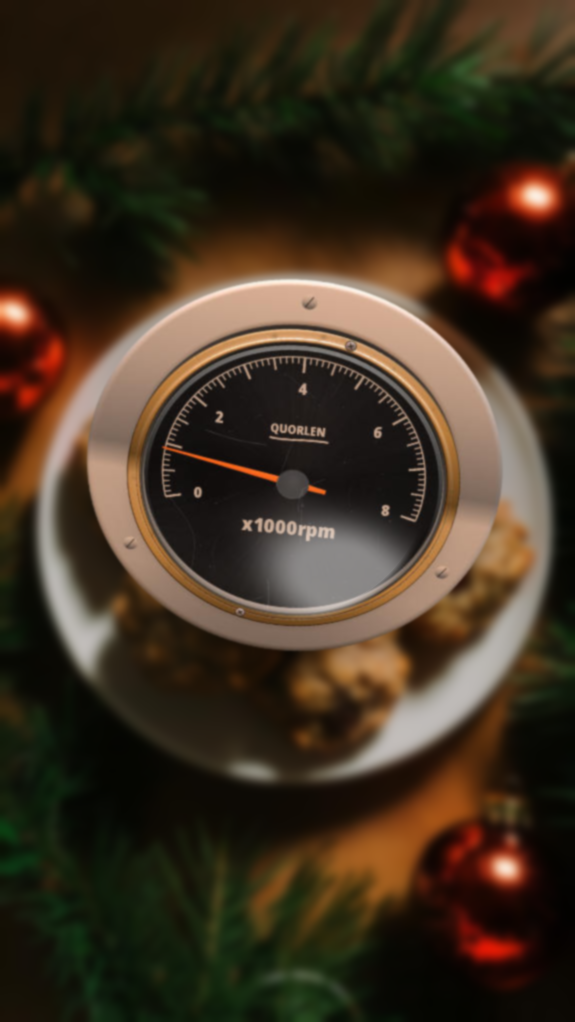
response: 1000; rpm
